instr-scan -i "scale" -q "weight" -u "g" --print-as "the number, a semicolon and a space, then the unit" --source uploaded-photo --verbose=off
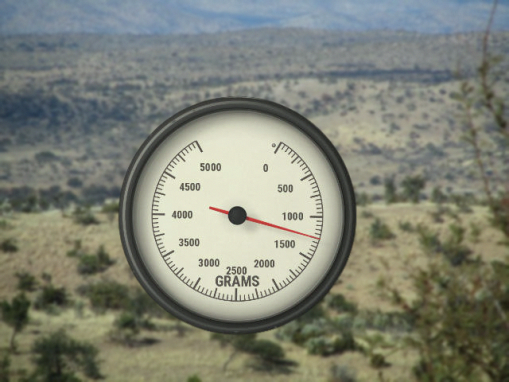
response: 1250; g
